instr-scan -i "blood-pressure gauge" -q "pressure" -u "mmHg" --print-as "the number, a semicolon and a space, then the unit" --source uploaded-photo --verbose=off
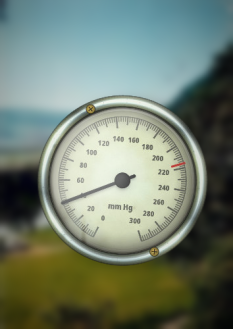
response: 40; mmHg
